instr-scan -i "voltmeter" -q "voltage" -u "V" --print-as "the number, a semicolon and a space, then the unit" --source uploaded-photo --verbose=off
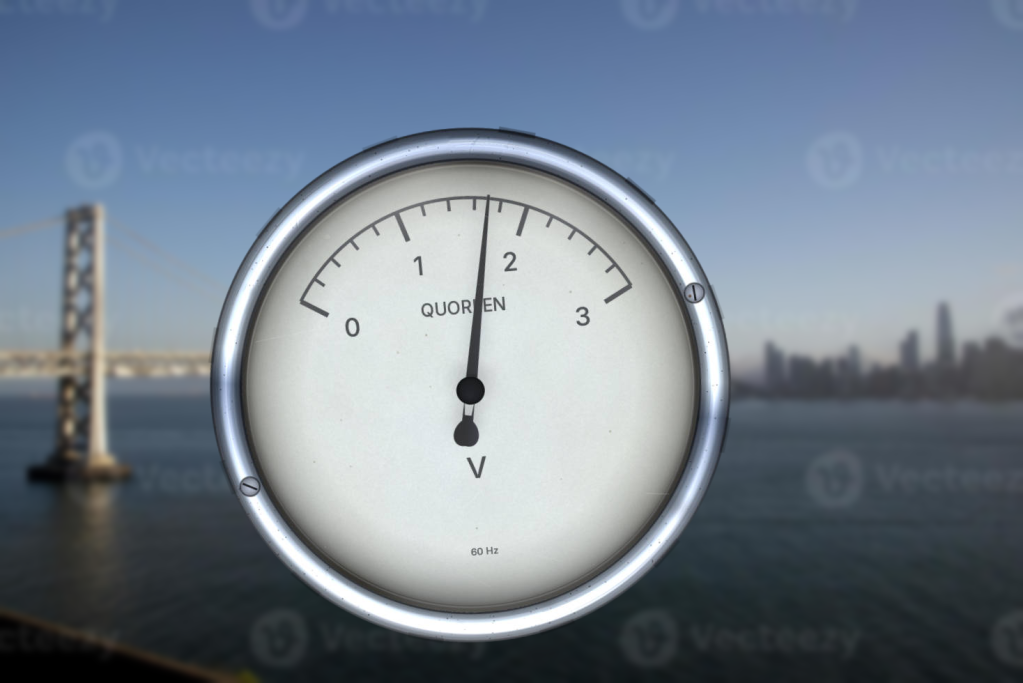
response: 1.7; V
